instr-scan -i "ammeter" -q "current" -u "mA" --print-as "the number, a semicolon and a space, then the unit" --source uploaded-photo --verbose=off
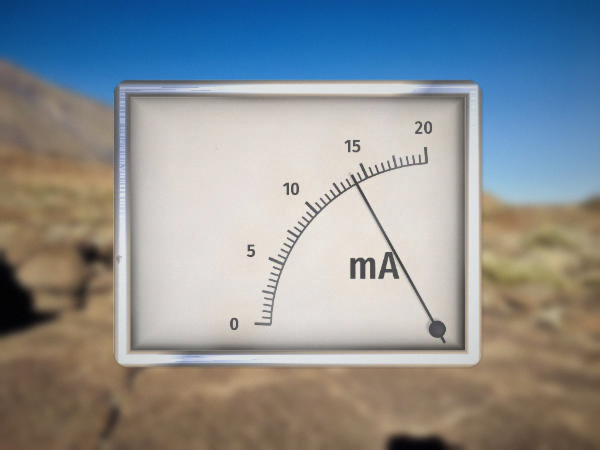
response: 14; mA
